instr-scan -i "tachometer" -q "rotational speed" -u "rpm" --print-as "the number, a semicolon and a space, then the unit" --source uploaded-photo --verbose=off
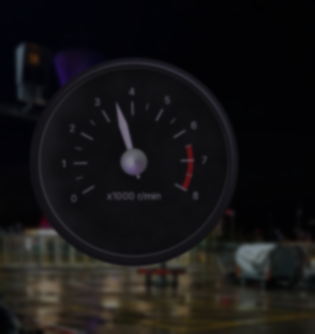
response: 3500; rpm
